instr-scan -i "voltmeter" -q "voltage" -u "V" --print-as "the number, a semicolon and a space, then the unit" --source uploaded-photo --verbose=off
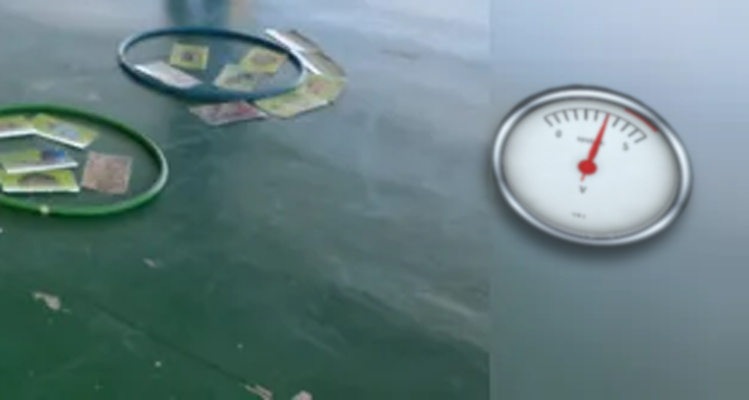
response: 3; V
